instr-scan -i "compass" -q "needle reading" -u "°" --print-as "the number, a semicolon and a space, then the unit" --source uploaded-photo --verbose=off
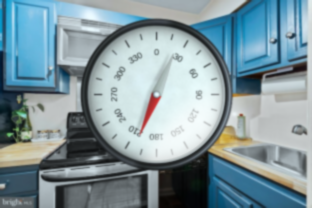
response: 202.5; °
